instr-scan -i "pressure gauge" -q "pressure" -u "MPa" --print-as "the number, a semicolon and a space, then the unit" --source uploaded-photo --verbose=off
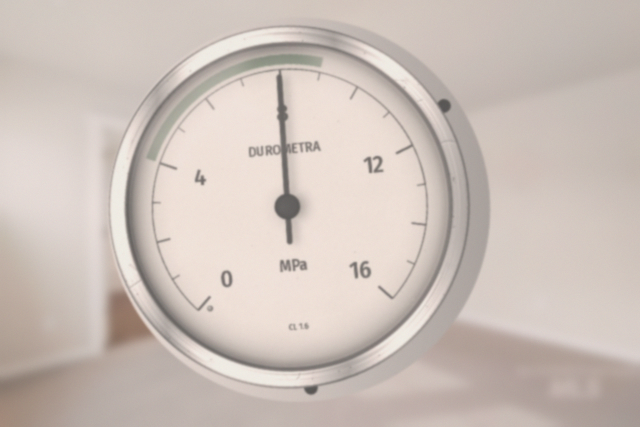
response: 8; MPa
